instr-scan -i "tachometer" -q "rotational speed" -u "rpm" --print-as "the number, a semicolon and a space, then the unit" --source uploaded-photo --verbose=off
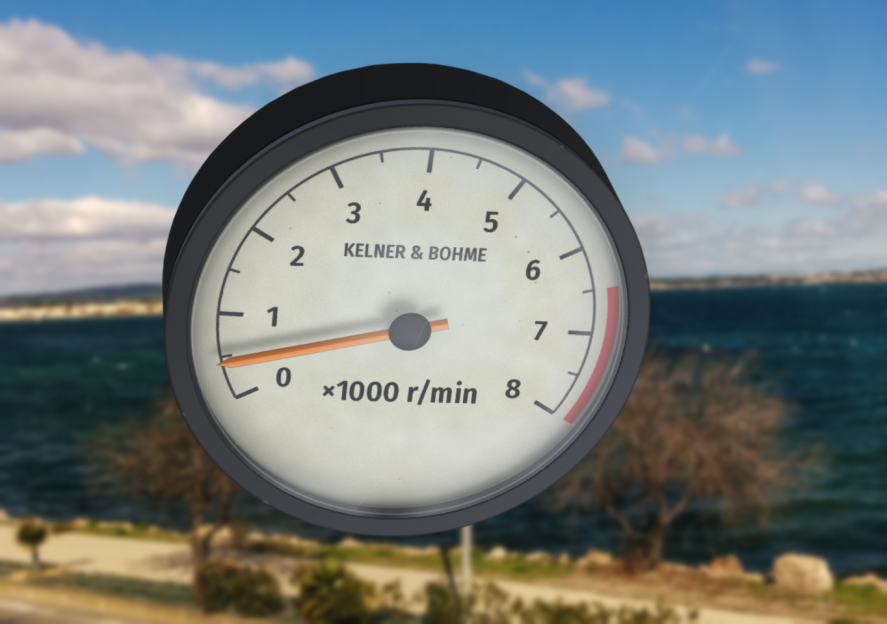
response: 500; rpm
